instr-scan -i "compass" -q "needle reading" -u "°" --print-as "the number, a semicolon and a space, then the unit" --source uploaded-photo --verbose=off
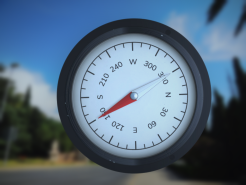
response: 150; °
